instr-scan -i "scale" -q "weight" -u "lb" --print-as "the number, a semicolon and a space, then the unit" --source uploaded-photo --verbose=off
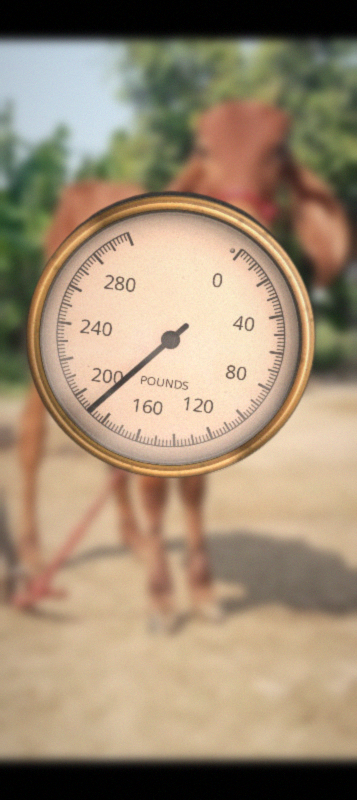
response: 190; lb
